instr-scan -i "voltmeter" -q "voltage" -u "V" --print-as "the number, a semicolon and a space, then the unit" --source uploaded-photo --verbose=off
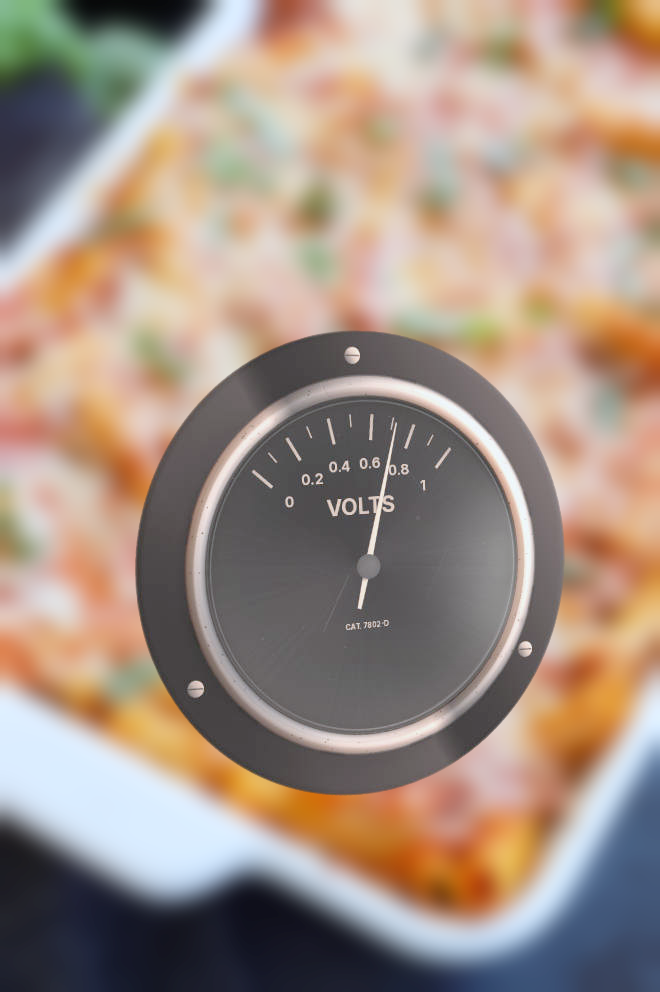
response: 0.7; V
